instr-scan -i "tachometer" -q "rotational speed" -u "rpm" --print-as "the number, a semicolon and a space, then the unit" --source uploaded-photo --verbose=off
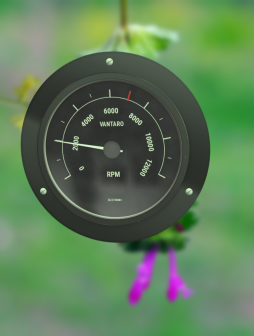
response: 2000; rpm
